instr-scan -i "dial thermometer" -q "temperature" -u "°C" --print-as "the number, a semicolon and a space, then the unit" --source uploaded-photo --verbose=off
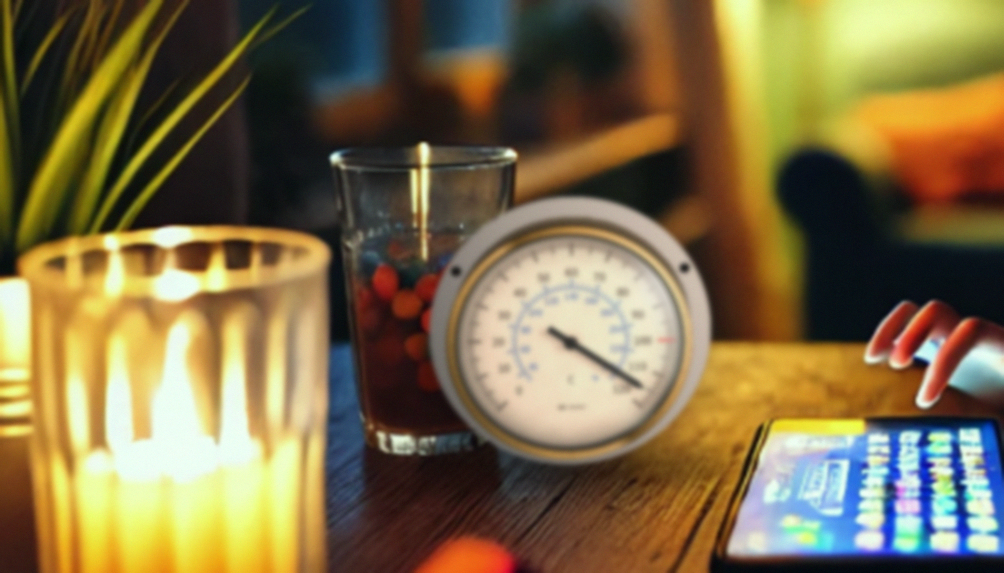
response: 115; °C
